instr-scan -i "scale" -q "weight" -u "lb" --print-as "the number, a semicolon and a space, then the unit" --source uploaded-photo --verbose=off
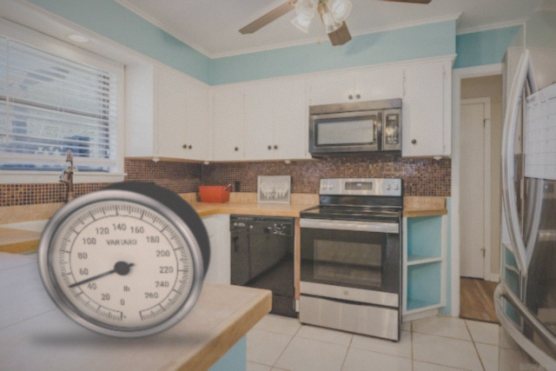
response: 50; lb
